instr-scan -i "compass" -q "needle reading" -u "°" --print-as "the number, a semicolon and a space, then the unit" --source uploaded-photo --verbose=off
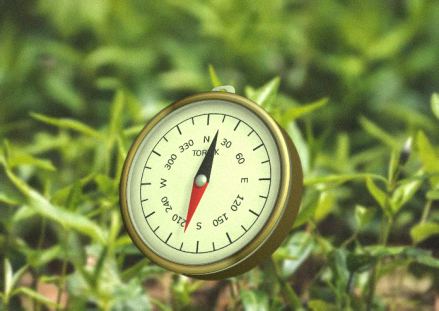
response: 195; °
